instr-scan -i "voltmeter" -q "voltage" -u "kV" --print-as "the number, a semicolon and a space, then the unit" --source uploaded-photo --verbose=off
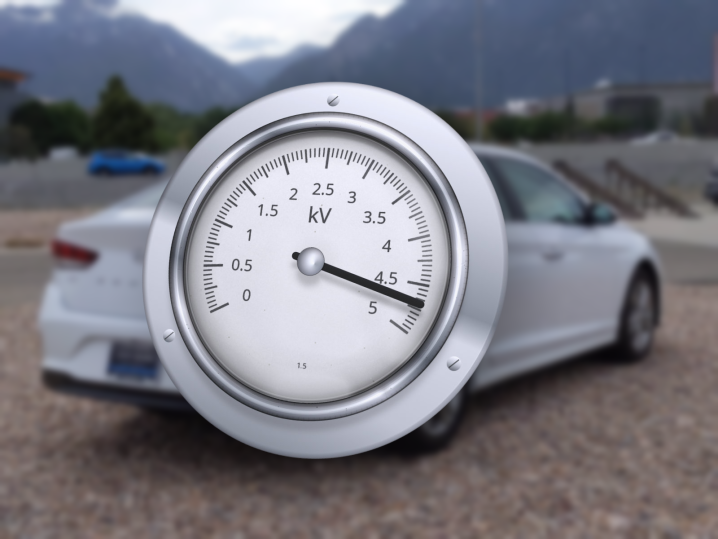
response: 4.7; kV
